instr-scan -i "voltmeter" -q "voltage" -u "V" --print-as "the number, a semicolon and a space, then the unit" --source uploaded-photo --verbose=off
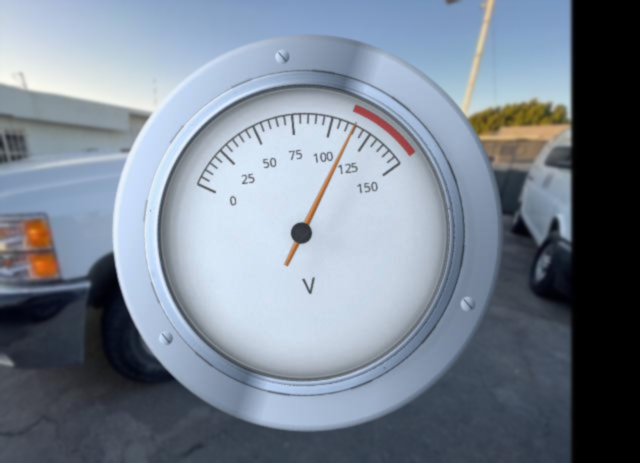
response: 115; V
